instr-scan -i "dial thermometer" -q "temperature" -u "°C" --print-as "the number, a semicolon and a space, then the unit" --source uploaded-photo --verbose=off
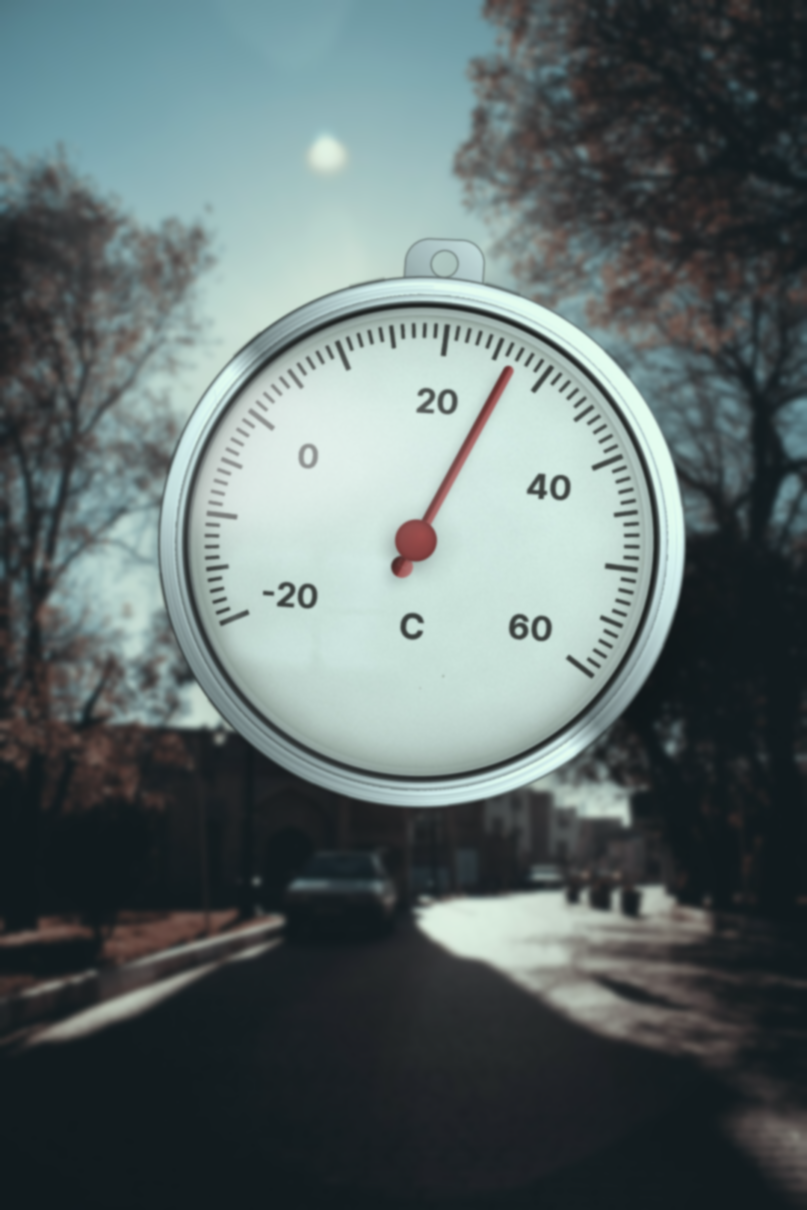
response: 27; °C
